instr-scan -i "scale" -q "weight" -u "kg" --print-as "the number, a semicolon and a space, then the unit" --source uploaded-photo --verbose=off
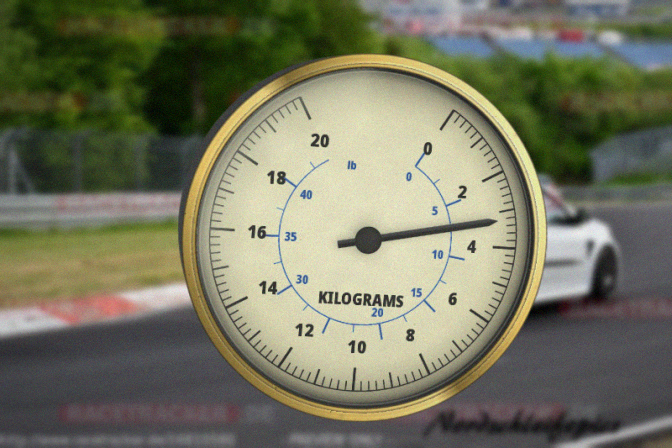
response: 3.2; kg
